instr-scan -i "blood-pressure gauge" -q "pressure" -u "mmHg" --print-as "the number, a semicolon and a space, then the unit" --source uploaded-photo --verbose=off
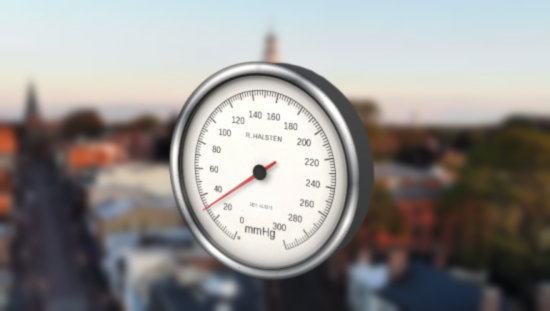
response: 30; mmHg
